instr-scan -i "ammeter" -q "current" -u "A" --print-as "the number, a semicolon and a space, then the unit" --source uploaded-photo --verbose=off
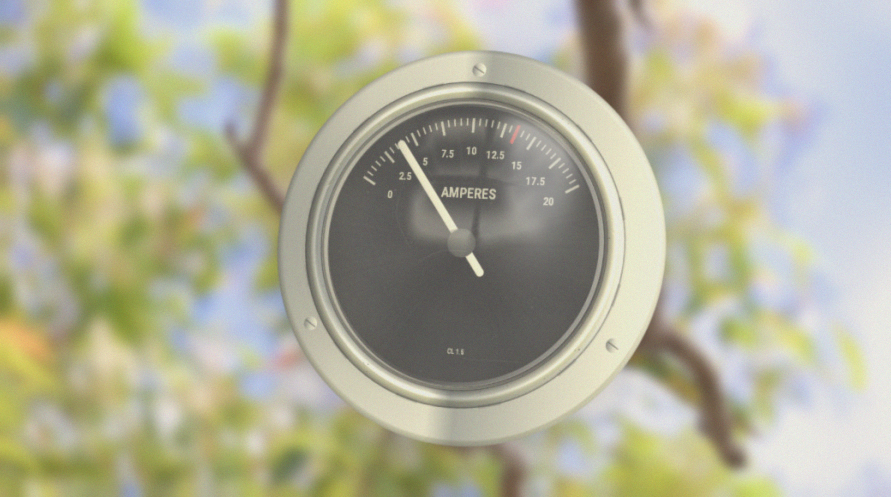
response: 4; A
